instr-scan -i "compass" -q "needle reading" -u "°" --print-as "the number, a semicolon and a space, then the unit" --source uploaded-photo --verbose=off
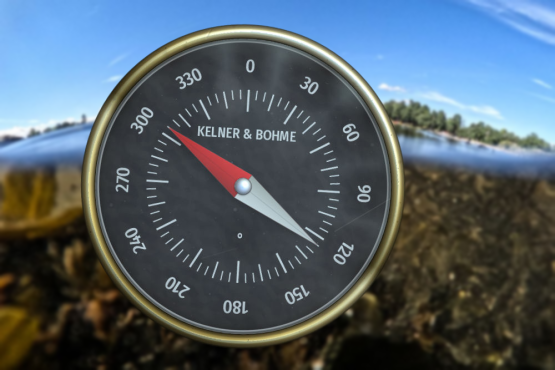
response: 305; °
